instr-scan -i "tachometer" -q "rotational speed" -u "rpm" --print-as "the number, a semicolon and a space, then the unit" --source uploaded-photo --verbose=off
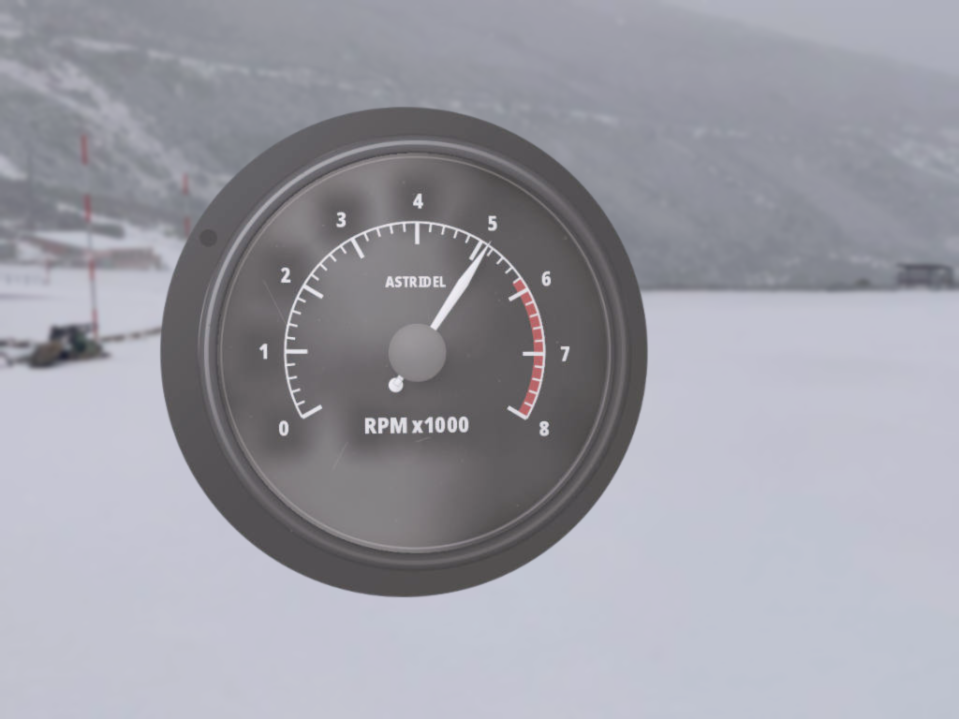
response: 5100; rpm
